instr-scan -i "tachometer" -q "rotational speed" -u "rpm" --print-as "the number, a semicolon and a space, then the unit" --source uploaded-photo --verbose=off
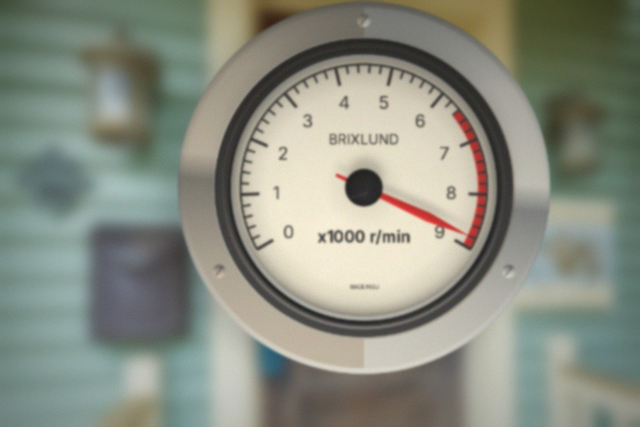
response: 8800; rpm
